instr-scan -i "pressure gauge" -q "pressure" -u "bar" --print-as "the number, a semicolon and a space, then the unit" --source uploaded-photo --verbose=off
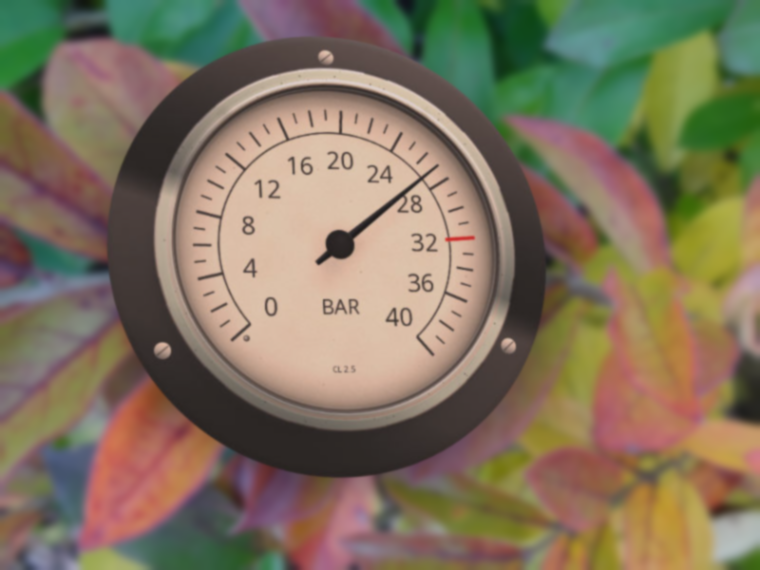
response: 27; bar
